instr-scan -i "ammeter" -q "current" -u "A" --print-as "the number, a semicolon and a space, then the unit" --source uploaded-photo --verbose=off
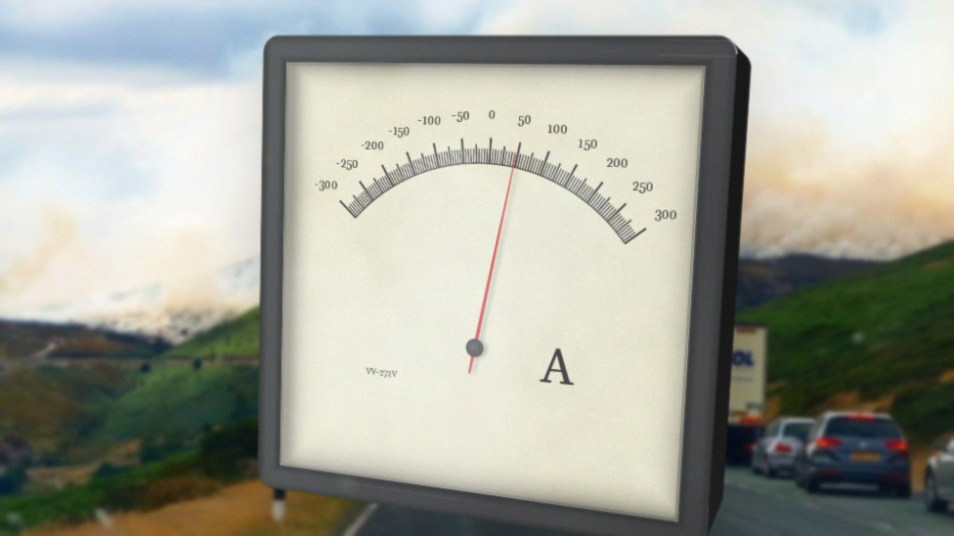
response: 50; A
